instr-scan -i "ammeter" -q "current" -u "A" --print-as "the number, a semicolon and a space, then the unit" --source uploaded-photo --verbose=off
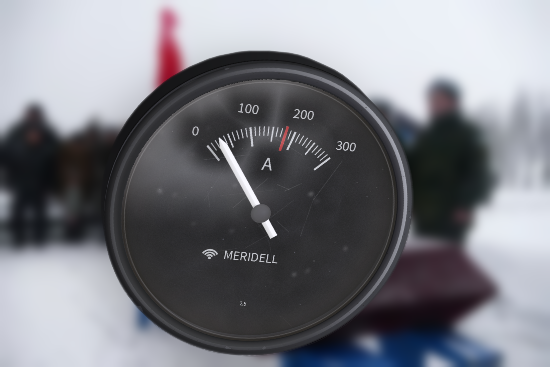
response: 30; A
